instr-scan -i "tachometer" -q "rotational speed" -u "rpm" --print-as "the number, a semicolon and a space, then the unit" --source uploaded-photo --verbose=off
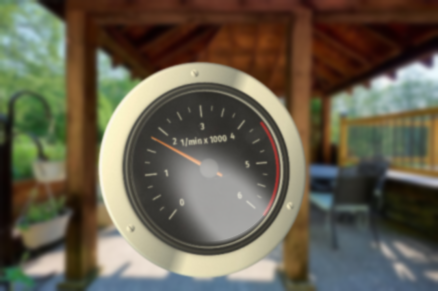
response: 1750; rpm
